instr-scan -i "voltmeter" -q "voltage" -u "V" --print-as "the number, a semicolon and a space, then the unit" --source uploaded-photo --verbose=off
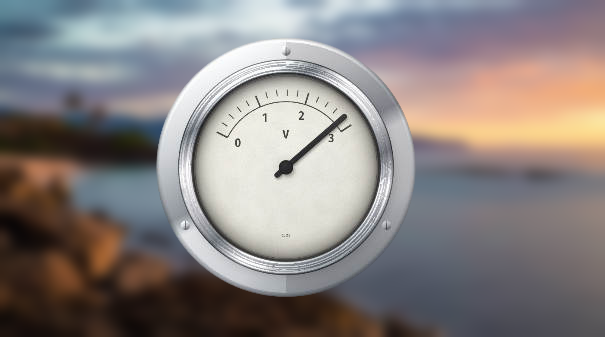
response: 2.8; V
